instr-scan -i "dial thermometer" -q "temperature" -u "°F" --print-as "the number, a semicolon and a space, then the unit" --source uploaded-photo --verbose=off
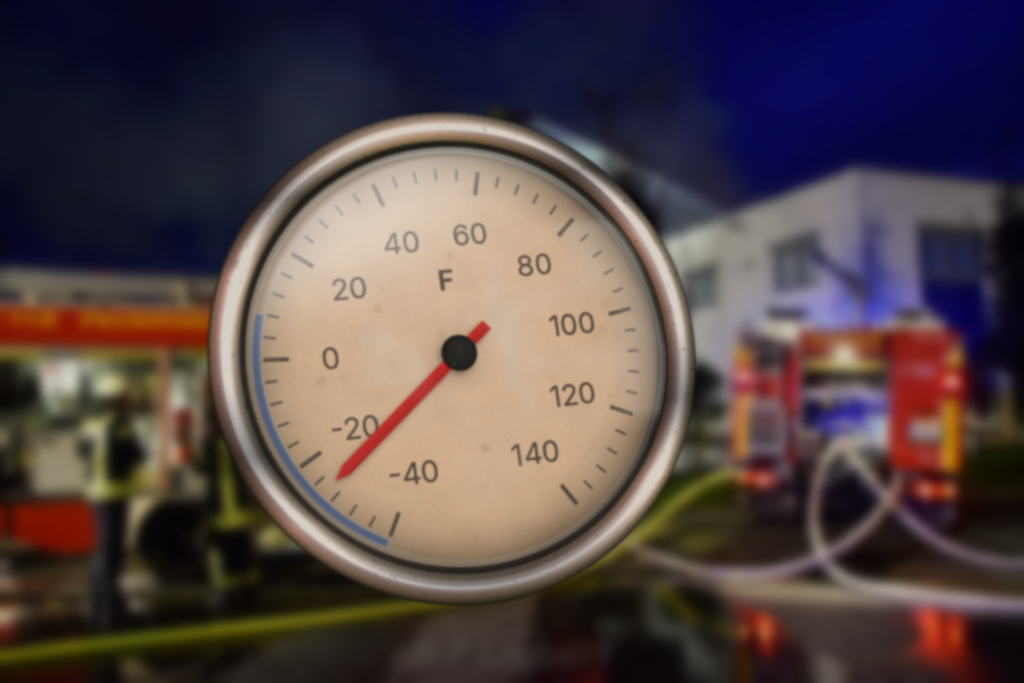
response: -26; °F
